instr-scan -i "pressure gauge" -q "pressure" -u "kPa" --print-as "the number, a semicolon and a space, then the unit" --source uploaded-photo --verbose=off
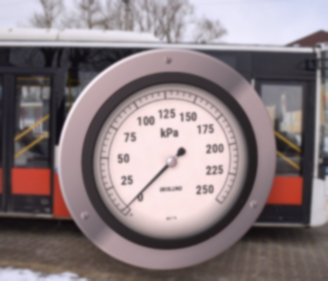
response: 5; kPa
